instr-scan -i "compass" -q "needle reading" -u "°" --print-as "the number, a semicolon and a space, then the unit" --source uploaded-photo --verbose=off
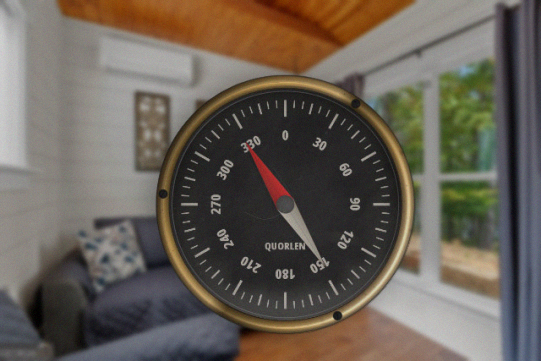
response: 327.5; °
